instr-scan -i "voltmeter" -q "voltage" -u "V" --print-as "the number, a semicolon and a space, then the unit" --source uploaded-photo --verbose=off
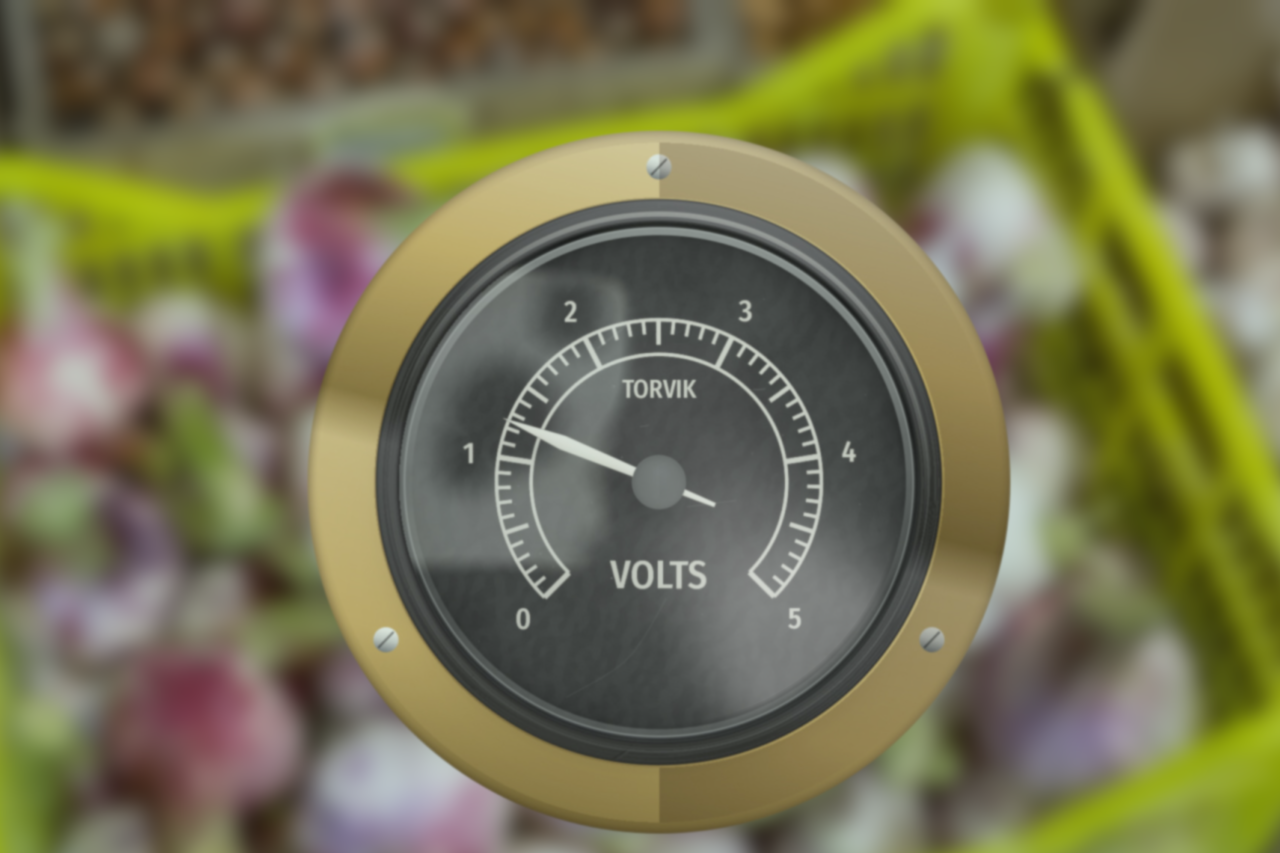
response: 1.25; V
